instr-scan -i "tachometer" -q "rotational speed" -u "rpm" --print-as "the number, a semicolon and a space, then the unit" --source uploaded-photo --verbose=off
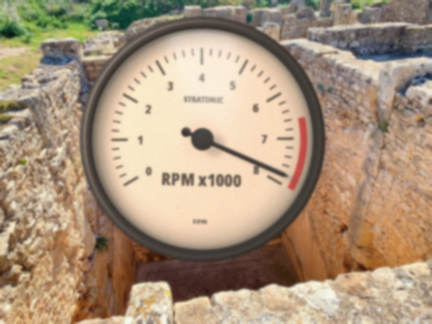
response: 7800; rpm
